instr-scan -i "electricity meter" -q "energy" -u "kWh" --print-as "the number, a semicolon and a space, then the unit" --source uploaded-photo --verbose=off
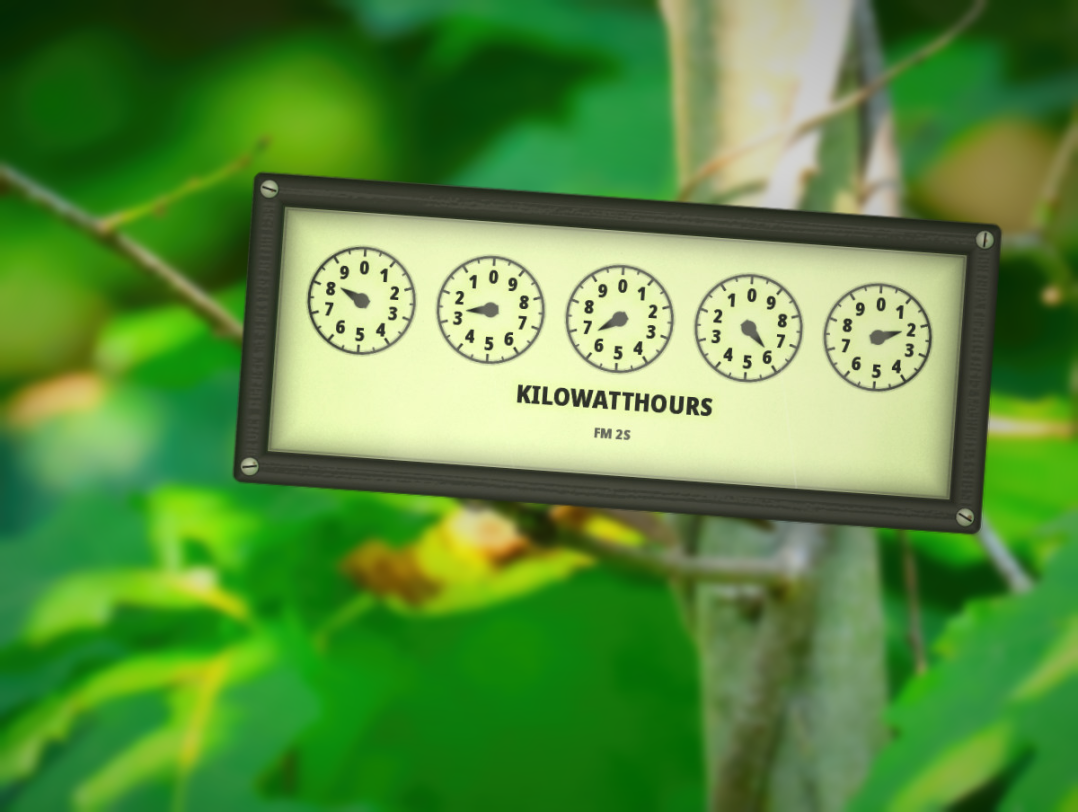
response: 82662; kWh
